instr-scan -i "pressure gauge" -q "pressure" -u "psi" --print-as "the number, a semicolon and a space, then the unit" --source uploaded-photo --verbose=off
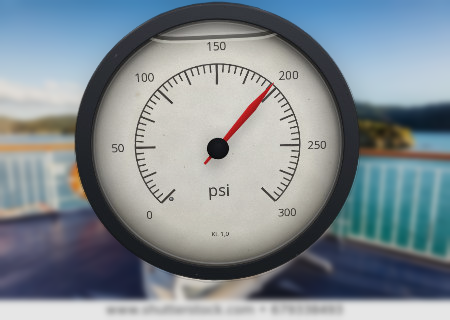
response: 195; psi
